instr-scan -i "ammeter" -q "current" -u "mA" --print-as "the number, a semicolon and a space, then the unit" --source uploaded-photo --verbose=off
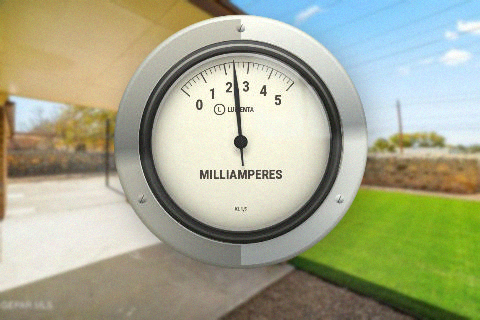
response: 2.4; mA
